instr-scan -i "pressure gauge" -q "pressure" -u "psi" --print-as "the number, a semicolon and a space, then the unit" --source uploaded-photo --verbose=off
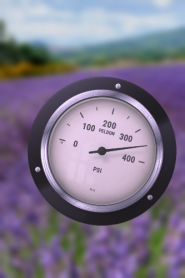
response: 350; psi
